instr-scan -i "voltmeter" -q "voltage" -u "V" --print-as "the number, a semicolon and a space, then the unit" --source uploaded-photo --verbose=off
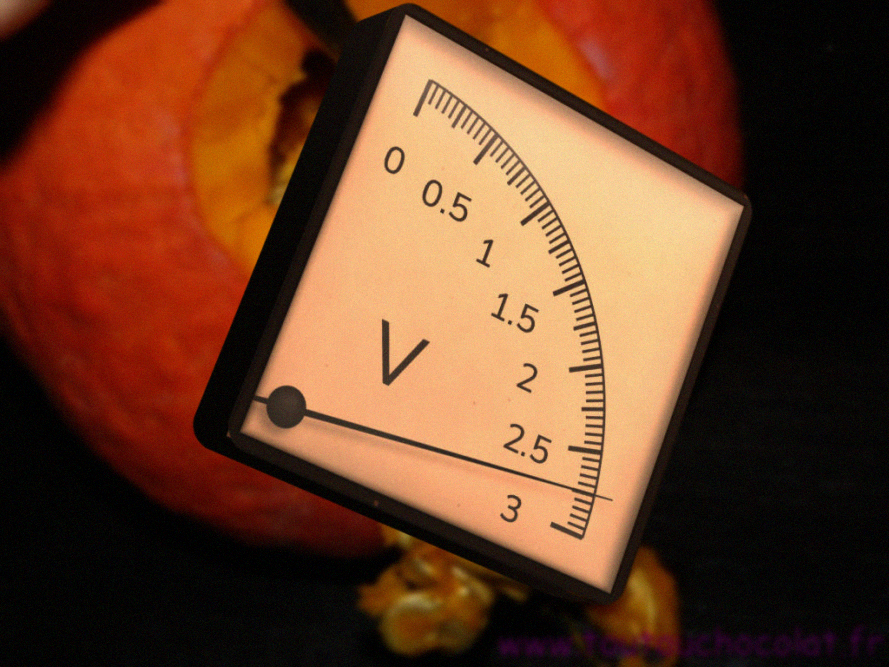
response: 2.75; V
